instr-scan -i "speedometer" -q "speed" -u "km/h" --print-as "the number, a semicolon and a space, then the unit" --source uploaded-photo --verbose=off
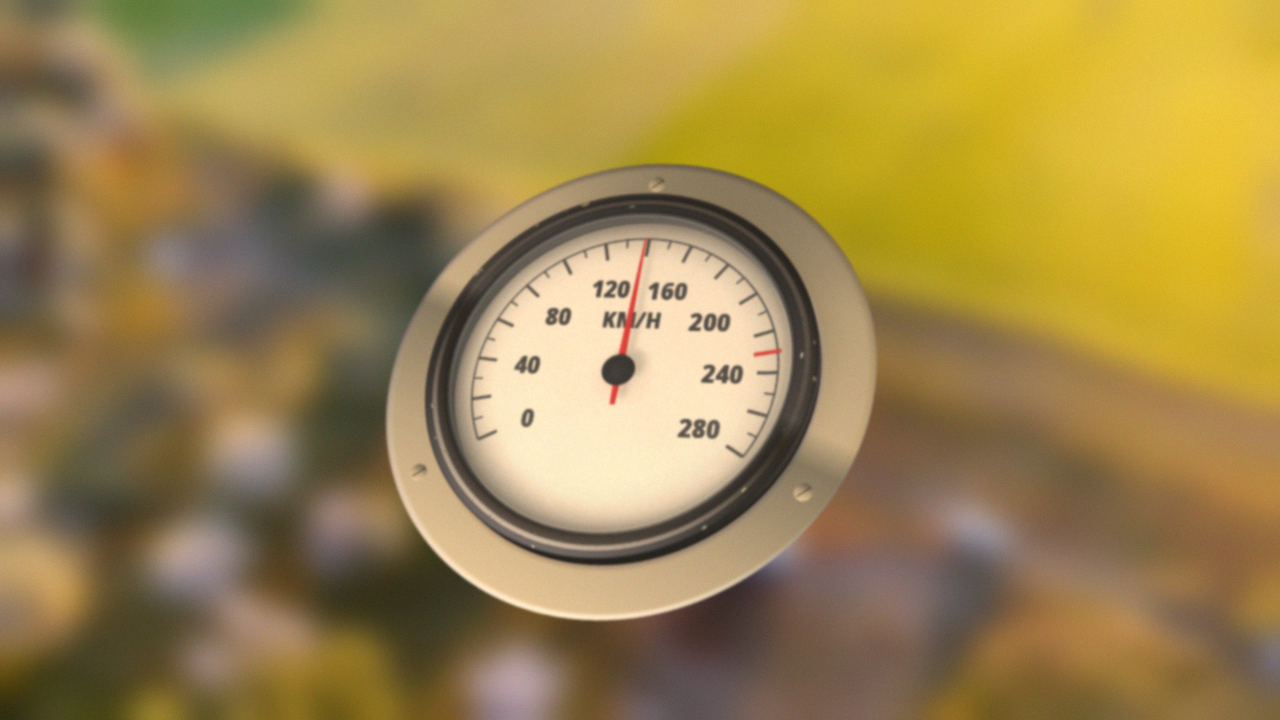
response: 140; km/h
